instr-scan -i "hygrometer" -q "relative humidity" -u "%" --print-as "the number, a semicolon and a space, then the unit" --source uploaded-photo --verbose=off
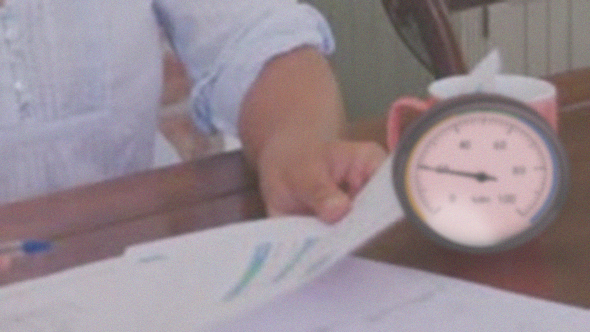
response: 20; %
